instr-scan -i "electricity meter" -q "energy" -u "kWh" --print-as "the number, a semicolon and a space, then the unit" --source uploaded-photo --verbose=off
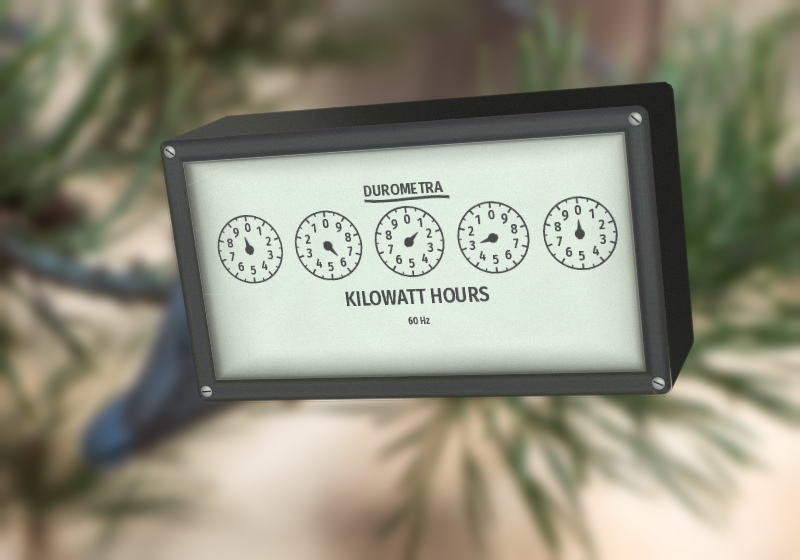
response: 96130; kWh
